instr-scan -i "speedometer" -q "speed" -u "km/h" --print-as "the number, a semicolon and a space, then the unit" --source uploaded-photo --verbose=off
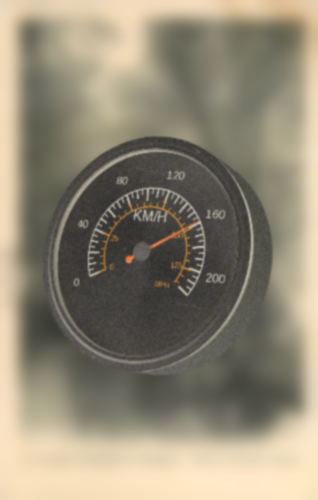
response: 160; km/h
